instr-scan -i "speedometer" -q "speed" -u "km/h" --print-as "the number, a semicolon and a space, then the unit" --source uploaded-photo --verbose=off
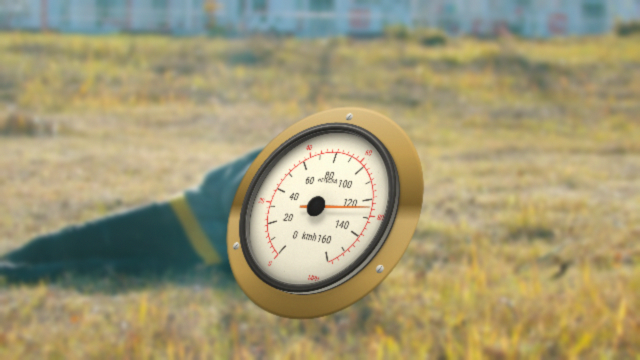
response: 125; km/h
